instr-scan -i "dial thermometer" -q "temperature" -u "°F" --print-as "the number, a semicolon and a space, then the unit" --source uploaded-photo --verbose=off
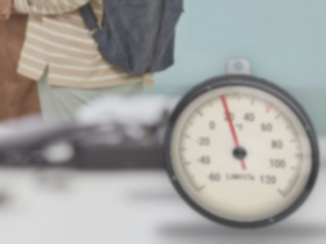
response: 20; °F
